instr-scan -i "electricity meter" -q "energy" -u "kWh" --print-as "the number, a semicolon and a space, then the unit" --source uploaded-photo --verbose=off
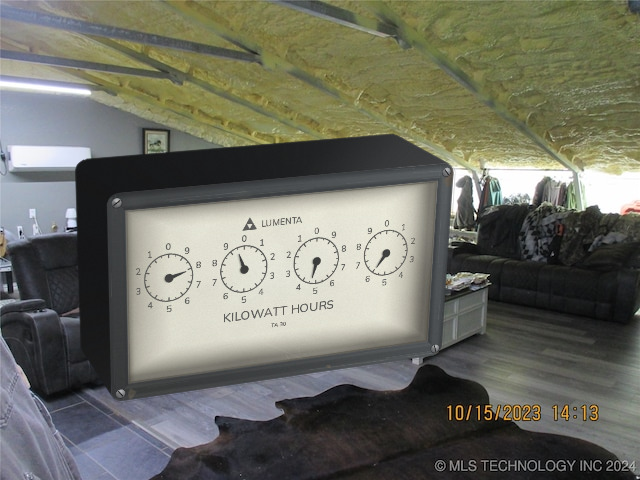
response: 7946; kWh
